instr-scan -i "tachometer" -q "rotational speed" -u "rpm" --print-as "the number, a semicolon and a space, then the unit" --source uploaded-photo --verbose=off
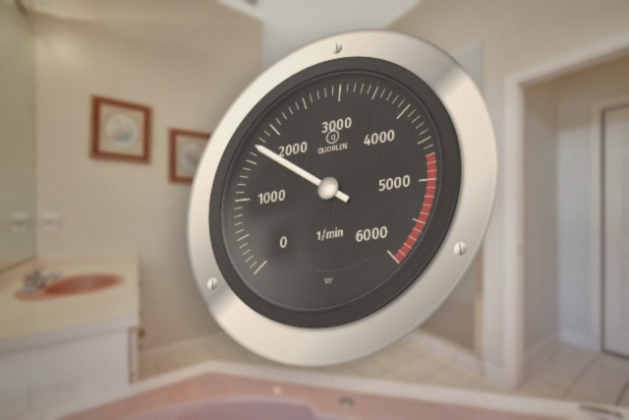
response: 1700; rpm
